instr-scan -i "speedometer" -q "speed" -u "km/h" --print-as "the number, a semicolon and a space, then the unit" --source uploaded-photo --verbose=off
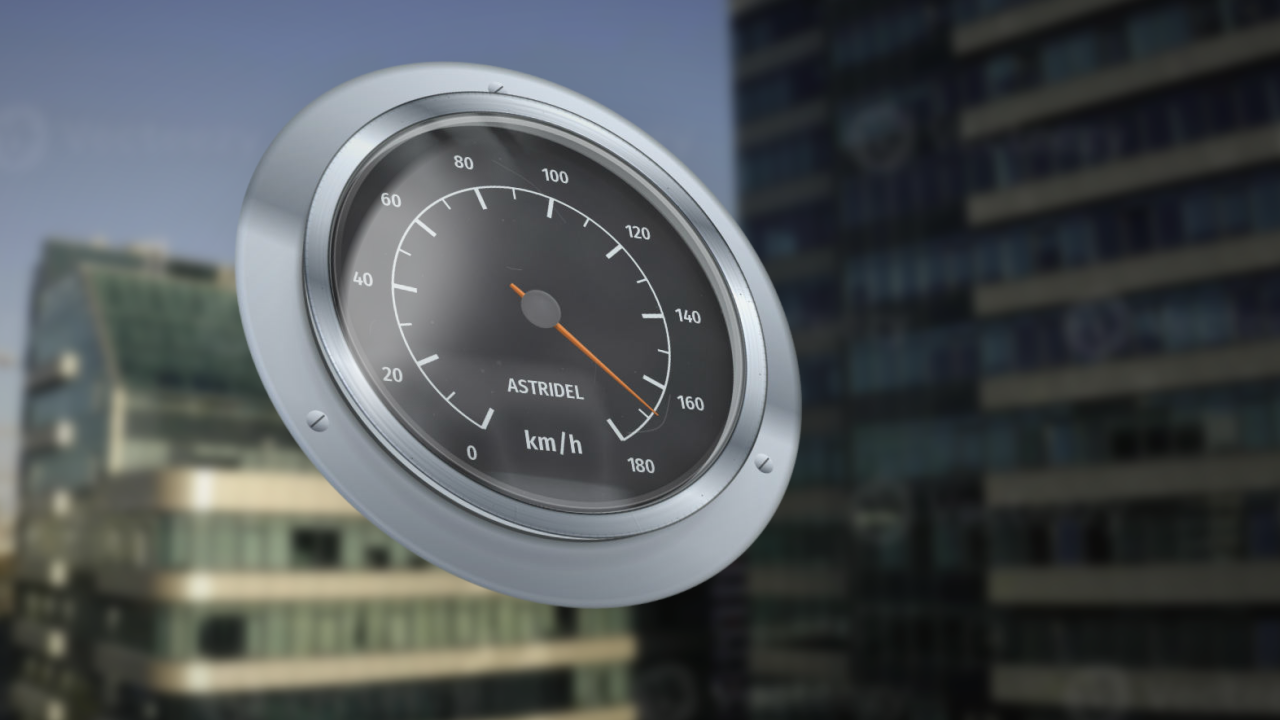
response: 170; km/h
